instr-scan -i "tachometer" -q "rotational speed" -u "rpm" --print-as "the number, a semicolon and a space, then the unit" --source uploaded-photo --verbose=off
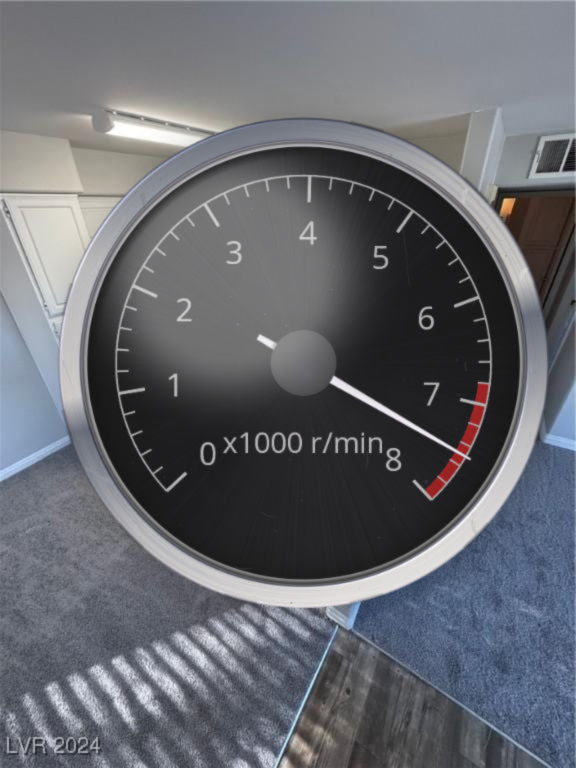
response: 7500; rpm
